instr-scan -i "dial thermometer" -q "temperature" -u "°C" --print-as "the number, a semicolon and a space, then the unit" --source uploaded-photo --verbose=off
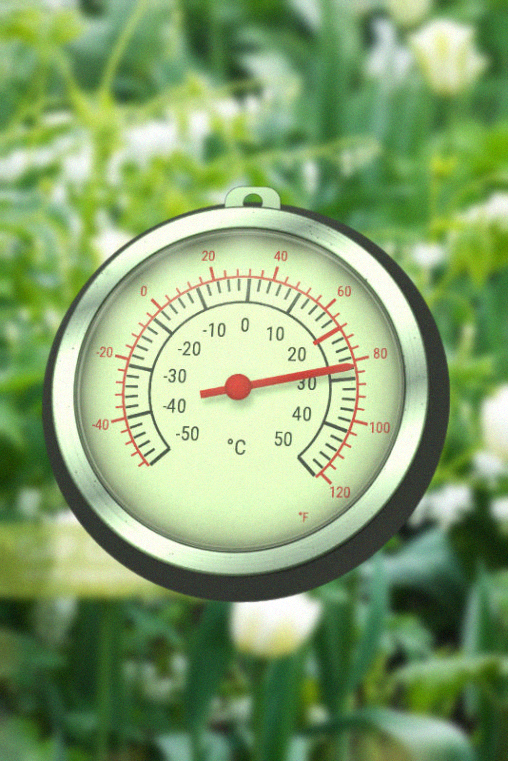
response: 28; °C
